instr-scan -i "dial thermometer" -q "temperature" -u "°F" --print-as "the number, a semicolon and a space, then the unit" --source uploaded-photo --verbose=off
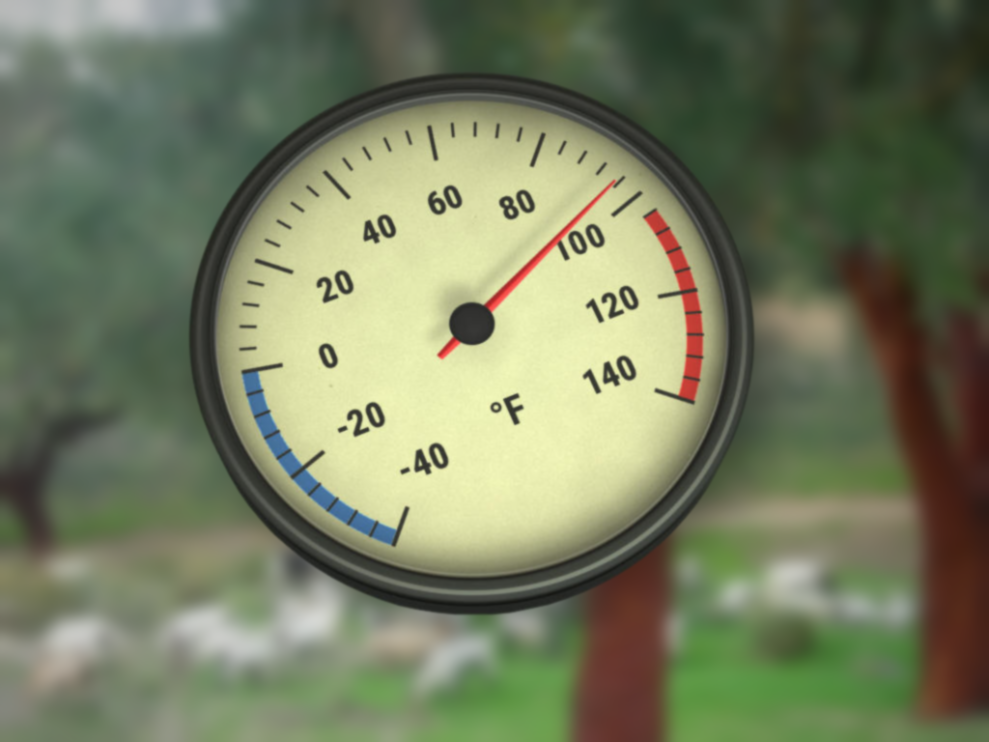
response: 96; °F
